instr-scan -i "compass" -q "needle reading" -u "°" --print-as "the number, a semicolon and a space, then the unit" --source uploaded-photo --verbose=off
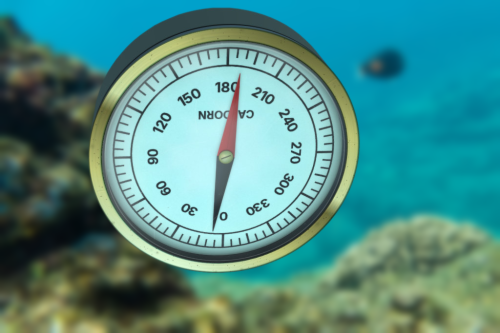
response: 187.5; °
